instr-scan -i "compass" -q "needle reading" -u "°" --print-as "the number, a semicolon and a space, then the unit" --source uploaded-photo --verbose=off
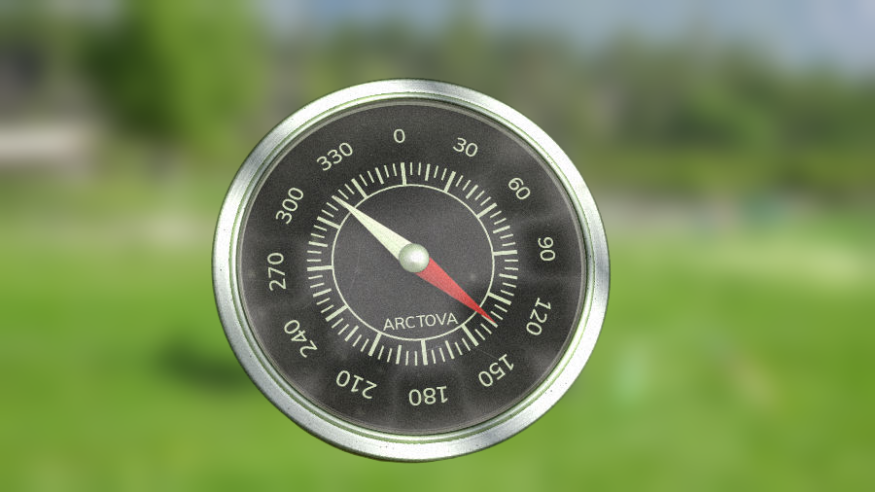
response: 135; °
